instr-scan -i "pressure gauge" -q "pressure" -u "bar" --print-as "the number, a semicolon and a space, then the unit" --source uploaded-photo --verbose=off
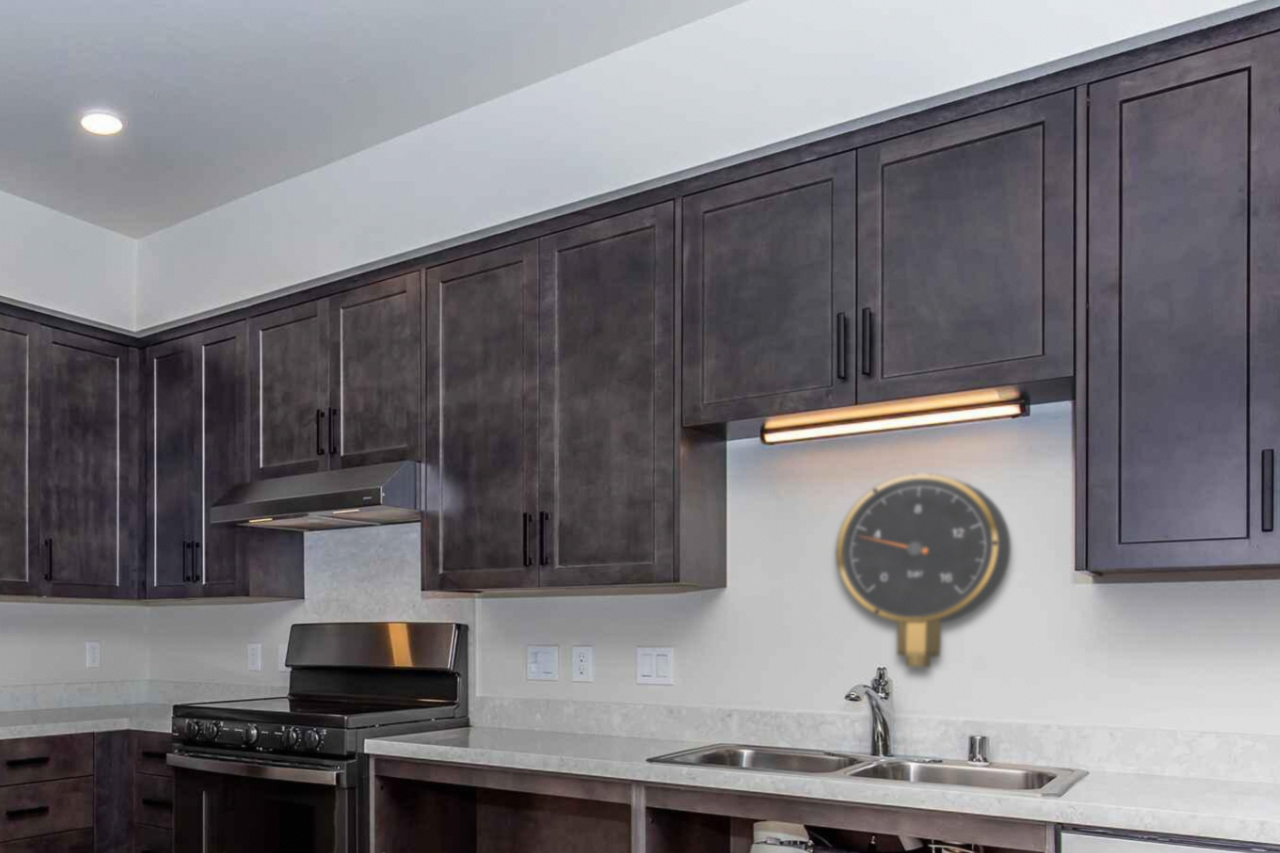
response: 3.5; bar
